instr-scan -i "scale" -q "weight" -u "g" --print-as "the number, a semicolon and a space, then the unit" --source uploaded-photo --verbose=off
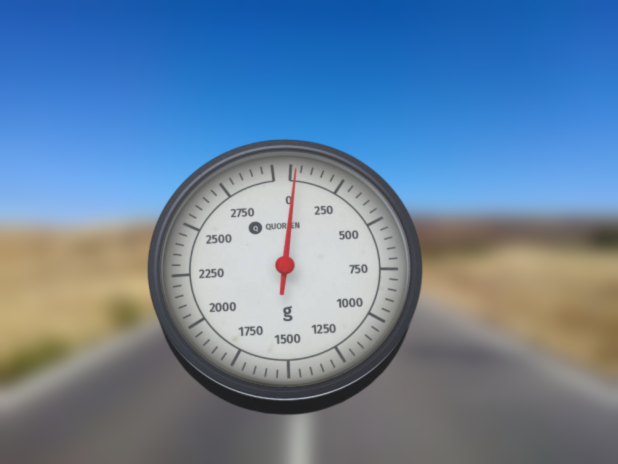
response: 25; g
